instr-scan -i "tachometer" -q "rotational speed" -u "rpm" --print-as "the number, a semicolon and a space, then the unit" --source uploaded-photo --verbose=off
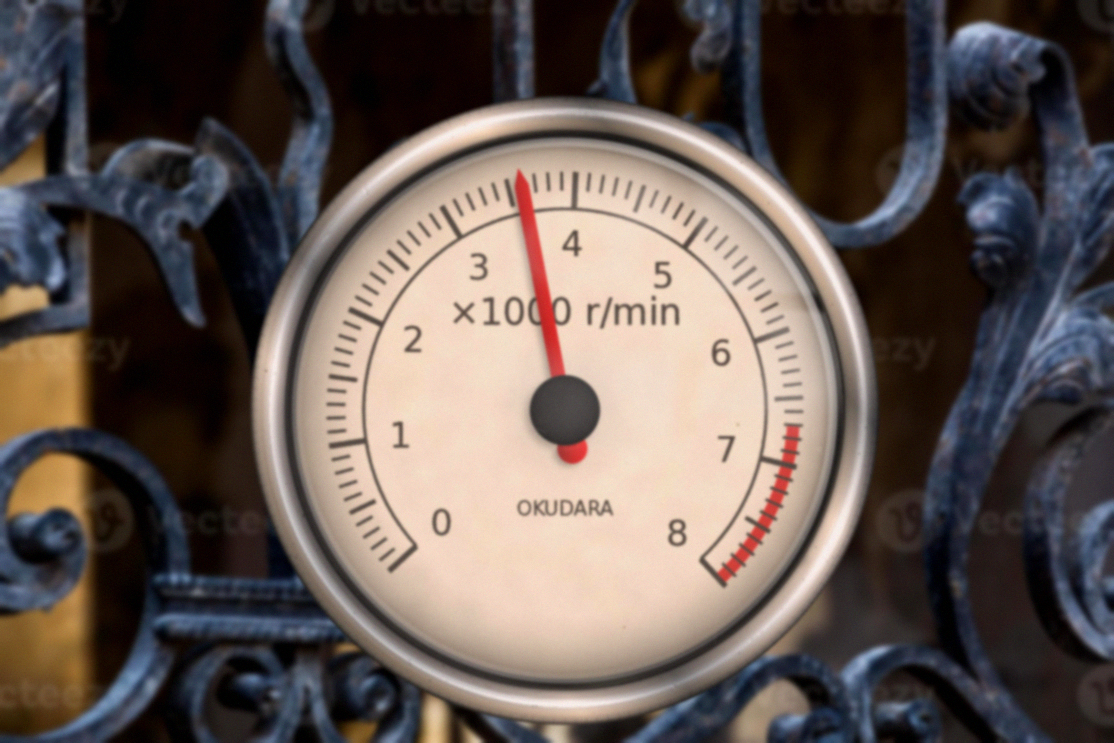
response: 3600; rpm
